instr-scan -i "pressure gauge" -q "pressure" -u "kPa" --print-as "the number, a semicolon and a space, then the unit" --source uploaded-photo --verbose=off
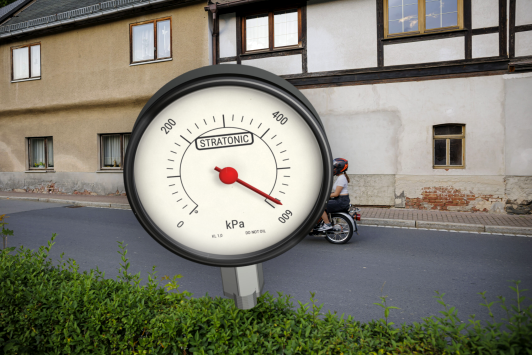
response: 580; kPa
